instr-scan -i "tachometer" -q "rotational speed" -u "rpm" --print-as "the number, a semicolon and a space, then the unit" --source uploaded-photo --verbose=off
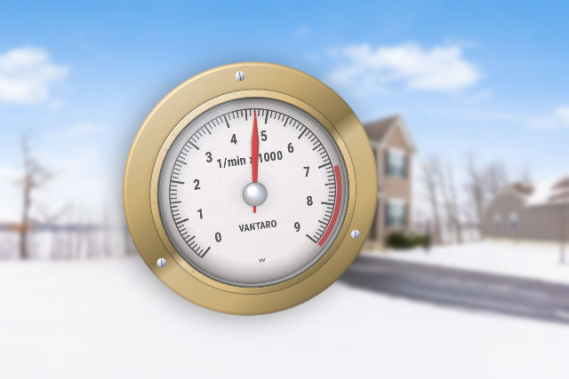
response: 4700; rpm
